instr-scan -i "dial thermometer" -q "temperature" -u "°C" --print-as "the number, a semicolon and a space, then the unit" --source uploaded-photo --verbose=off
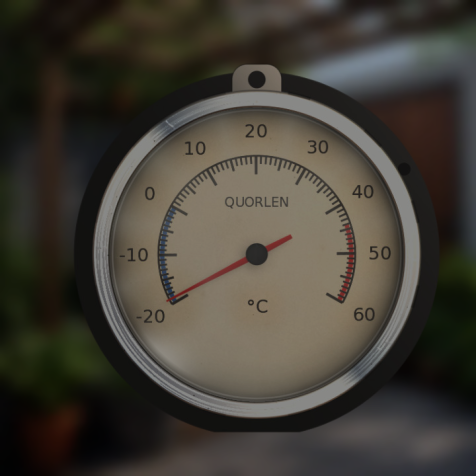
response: -19; °C
